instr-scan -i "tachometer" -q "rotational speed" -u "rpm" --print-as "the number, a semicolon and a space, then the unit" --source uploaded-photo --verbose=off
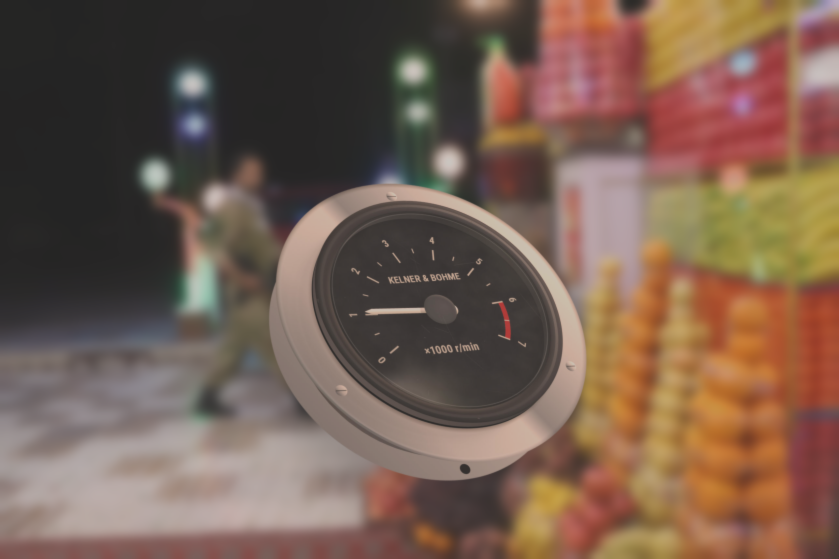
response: 1000; rpm
